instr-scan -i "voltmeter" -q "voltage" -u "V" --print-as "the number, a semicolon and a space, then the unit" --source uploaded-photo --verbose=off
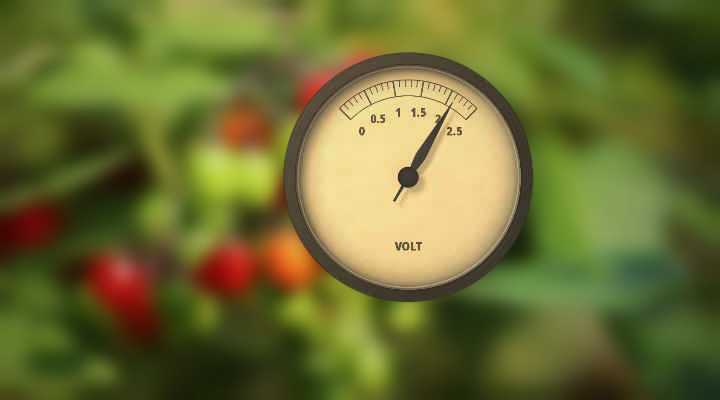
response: 2.1; V
